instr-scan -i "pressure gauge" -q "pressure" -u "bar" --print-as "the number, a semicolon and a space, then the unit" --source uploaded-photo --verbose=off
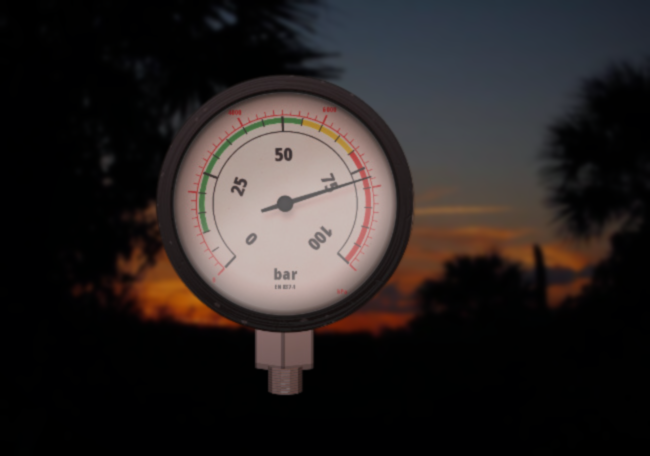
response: 77.5; bar
